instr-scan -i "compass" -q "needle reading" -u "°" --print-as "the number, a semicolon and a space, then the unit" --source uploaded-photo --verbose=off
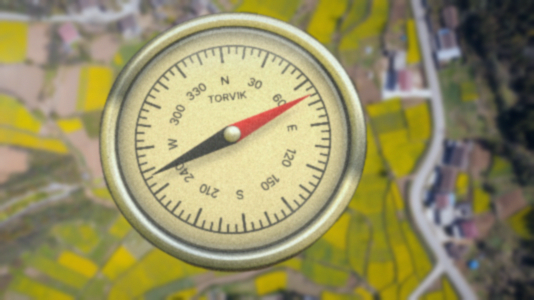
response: 70; °
